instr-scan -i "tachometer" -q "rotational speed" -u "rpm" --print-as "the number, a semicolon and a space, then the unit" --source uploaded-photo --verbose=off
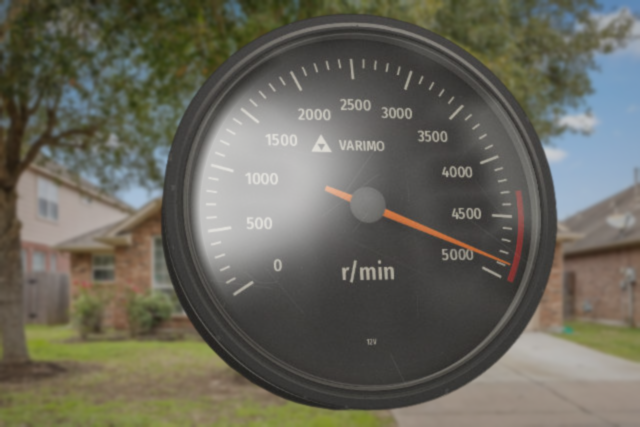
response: 4900; rpm
